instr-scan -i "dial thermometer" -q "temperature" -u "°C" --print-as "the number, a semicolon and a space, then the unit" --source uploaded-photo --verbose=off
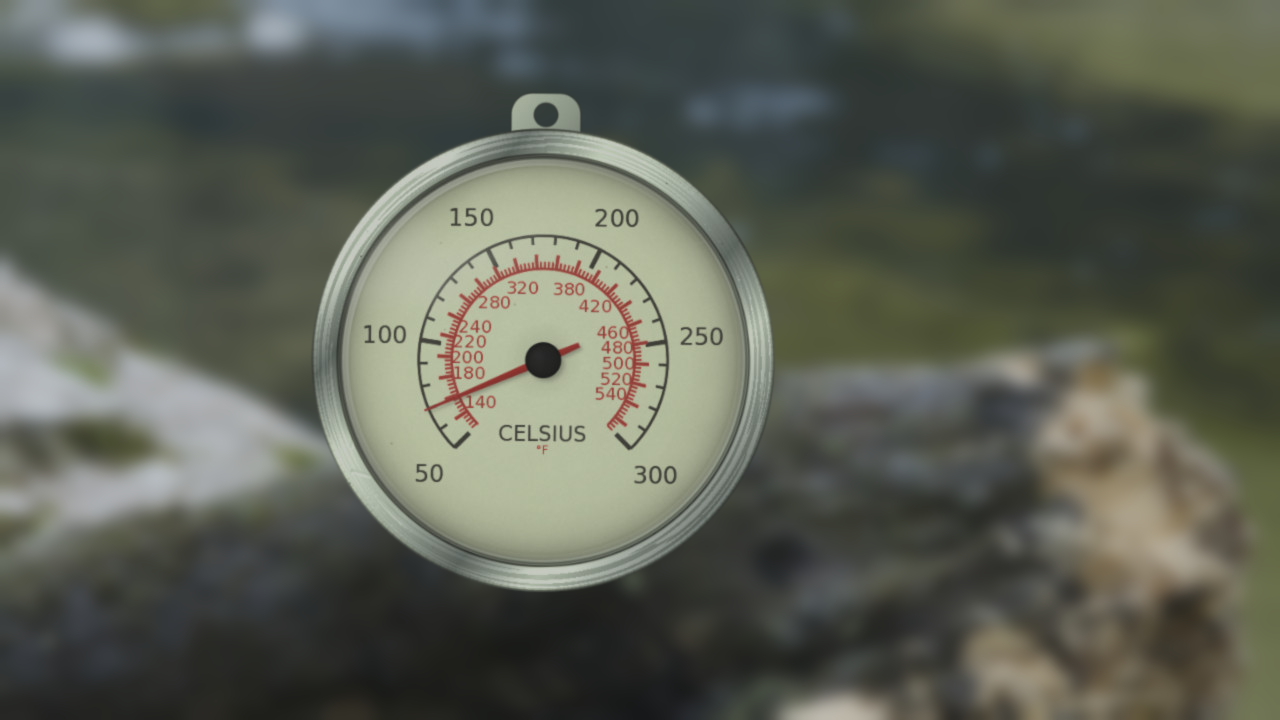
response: 70; °C
